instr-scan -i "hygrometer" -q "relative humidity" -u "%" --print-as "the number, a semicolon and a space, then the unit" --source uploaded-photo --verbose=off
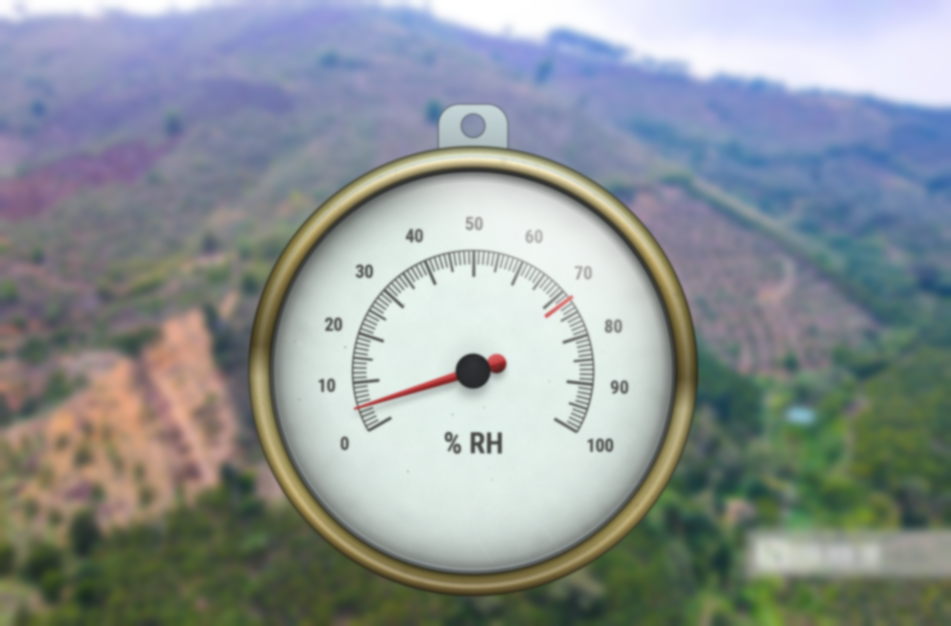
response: 5; %
